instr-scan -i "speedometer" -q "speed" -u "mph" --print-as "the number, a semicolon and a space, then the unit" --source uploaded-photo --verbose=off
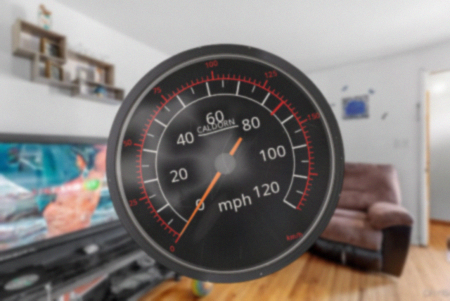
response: 0; mph
